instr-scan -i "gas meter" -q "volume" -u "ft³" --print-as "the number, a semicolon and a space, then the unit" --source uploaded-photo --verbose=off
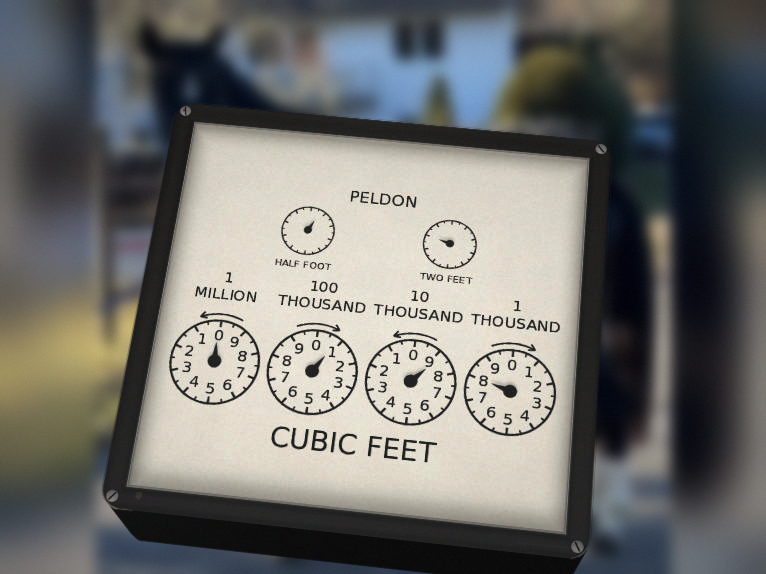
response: 8800; ft³
